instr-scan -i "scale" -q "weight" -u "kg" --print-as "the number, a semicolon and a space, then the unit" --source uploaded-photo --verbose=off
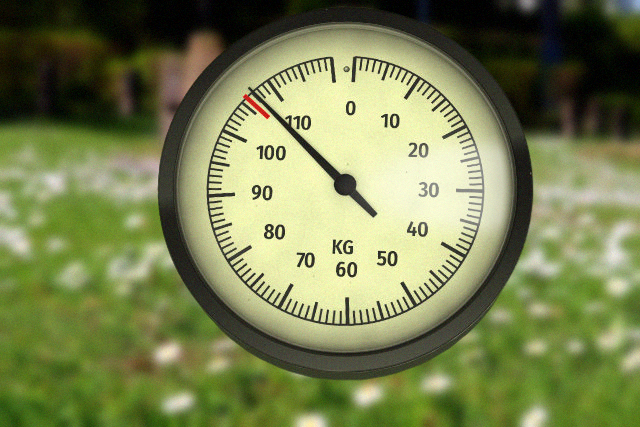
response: 107; kg
